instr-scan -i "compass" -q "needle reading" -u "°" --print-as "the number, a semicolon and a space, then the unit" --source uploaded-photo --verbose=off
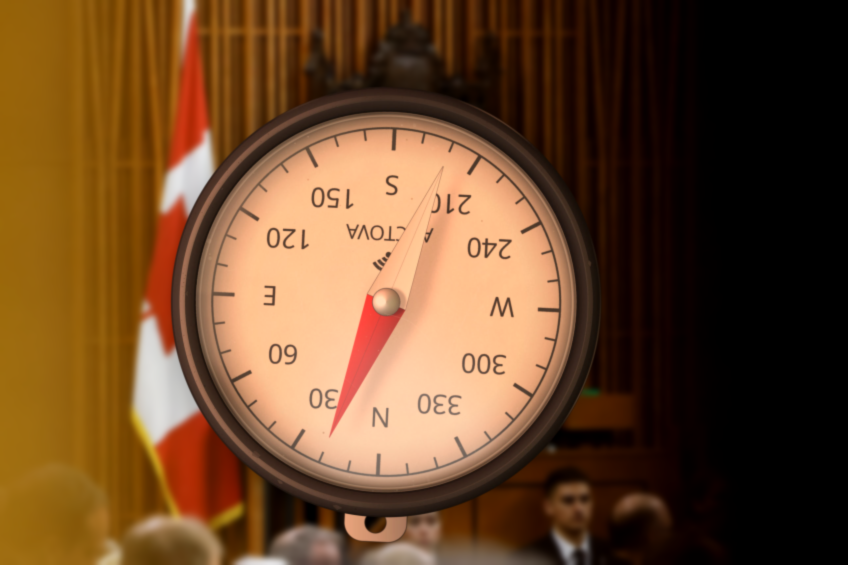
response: 20; °
